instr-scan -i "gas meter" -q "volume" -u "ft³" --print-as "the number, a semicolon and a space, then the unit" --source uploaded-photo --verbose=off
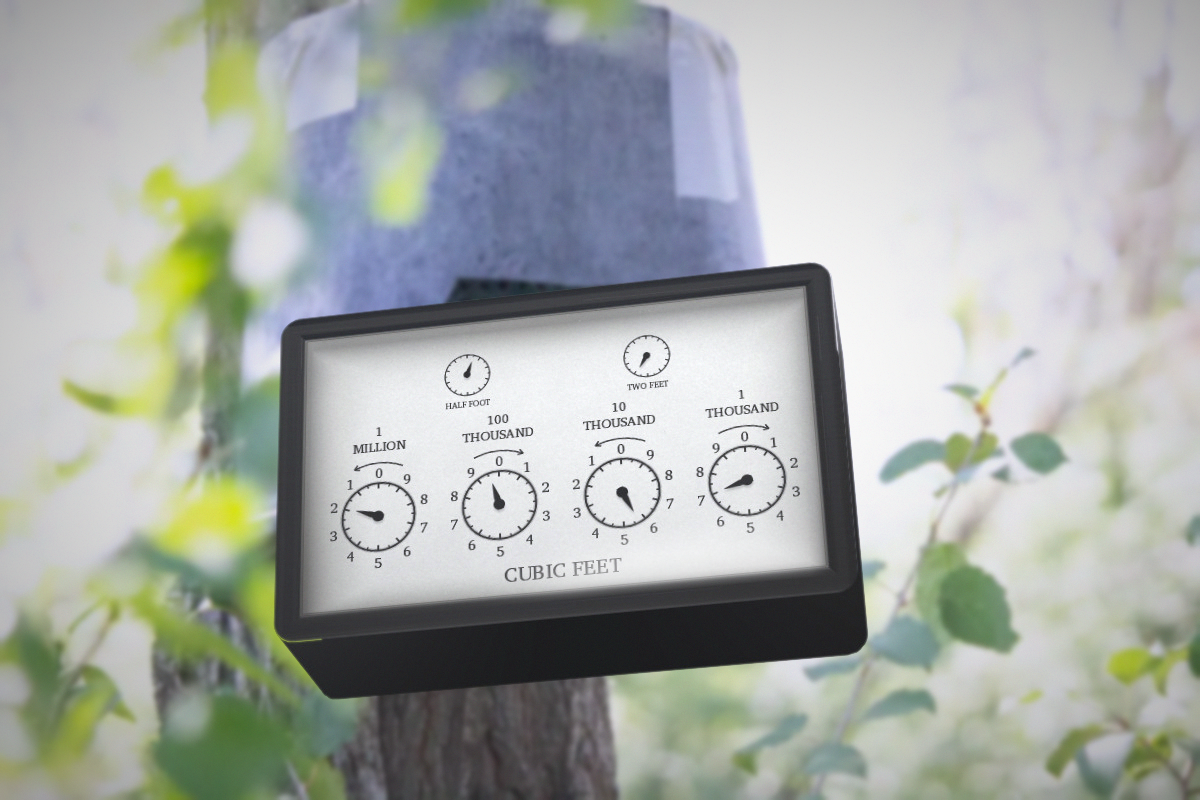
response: 195700; ft³
